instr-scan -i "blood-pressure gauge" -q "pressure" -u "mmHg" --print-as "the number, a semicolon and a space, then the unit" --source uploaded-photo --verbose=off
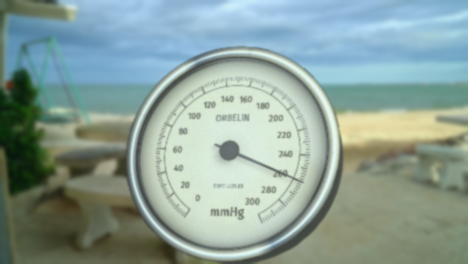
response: 260; mmHg
